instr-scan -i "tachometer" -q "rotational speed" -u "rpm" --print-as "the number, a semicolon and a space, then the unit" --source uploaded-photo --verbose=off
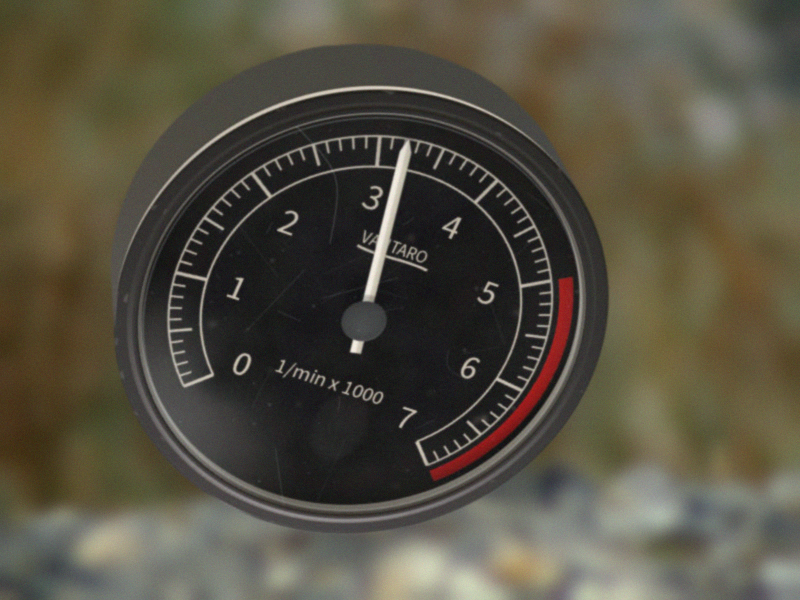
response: 3200; rpm
